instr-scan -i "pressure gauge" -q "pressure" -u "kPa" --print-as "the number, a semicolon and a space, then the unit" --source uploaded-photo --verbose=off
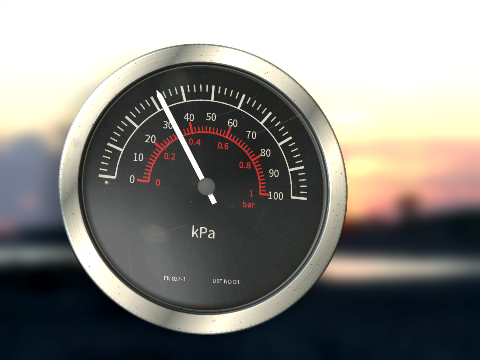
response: 32; kPa
